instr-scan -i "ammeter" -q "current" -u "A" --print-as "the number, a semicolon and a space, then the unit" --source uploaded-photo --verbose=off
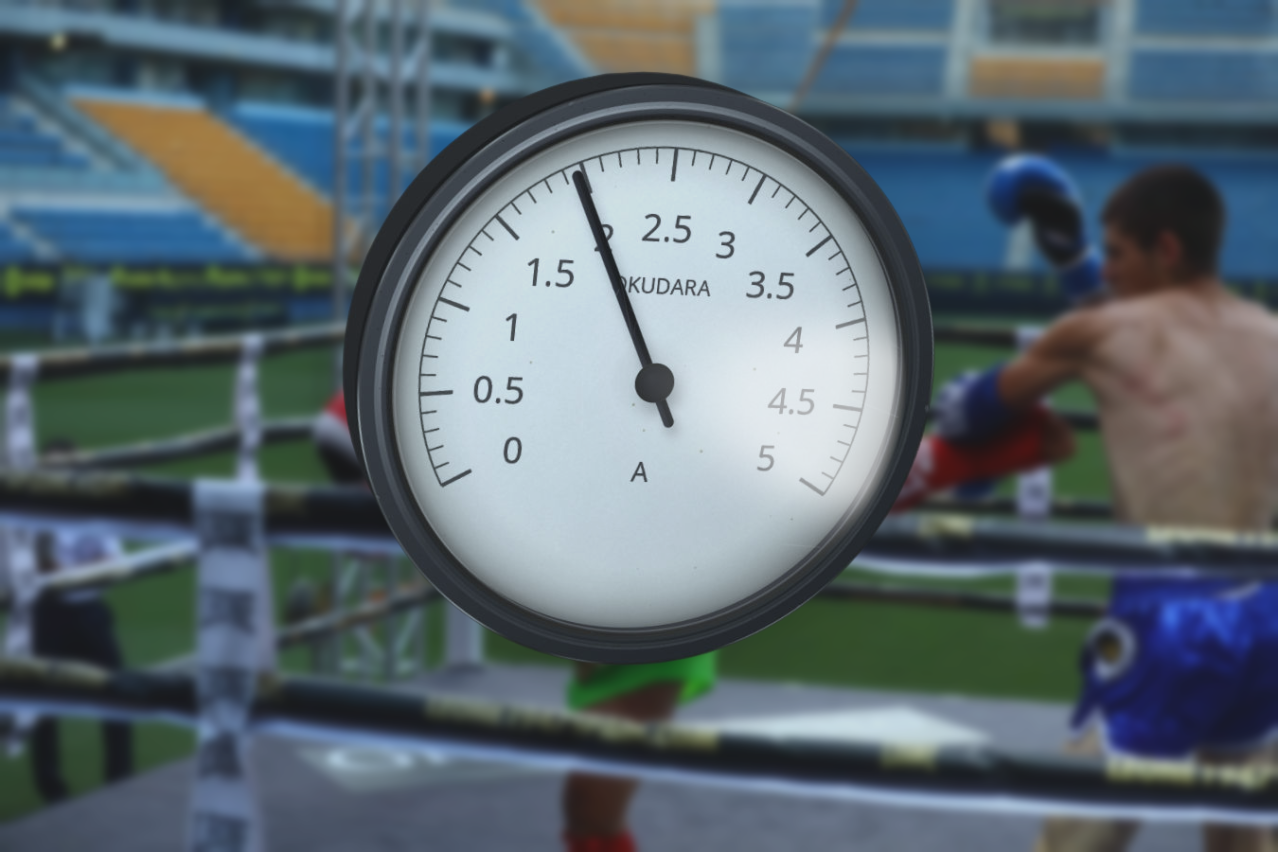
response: 1.95; A
